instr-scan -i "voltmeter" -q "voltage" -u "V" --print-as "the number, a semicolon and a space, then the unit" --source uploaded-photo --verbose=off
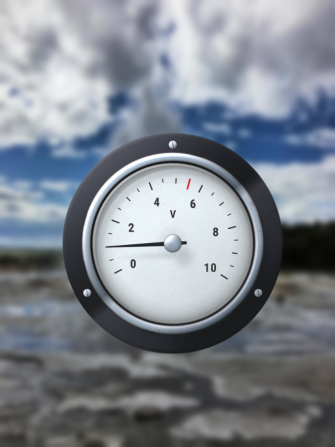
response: 1; V
